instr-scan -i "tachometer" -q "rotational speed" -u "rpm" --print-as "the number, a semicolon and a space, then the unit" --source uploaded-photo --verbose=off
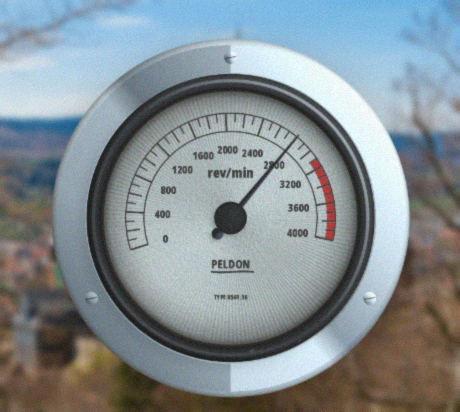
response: 2800; rpm
